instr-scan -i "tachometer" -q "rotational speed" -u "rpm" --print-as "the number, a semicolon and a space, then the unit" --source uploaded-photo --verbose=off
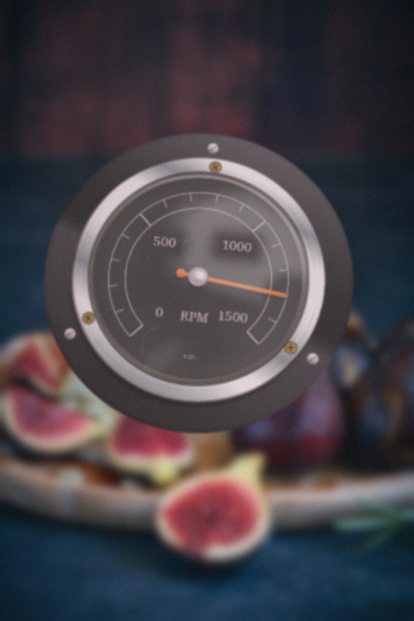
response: 1300; rpm
